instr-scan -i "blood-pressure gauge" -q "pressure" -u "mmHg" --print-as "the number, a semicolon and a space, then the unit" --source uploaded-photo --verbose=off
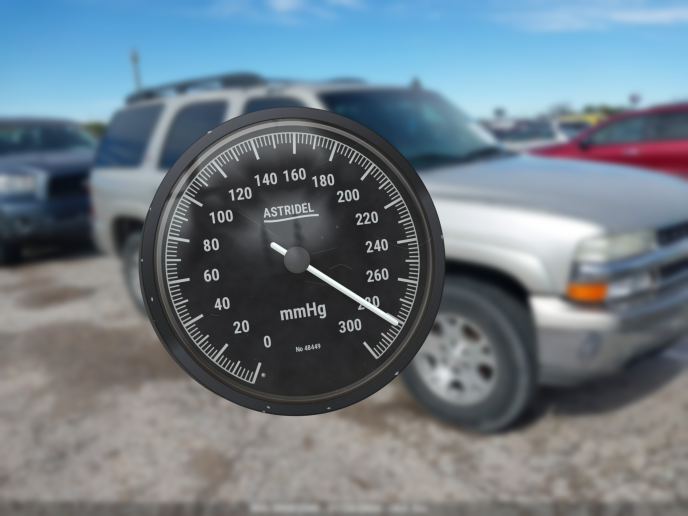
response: 282; mmHg
